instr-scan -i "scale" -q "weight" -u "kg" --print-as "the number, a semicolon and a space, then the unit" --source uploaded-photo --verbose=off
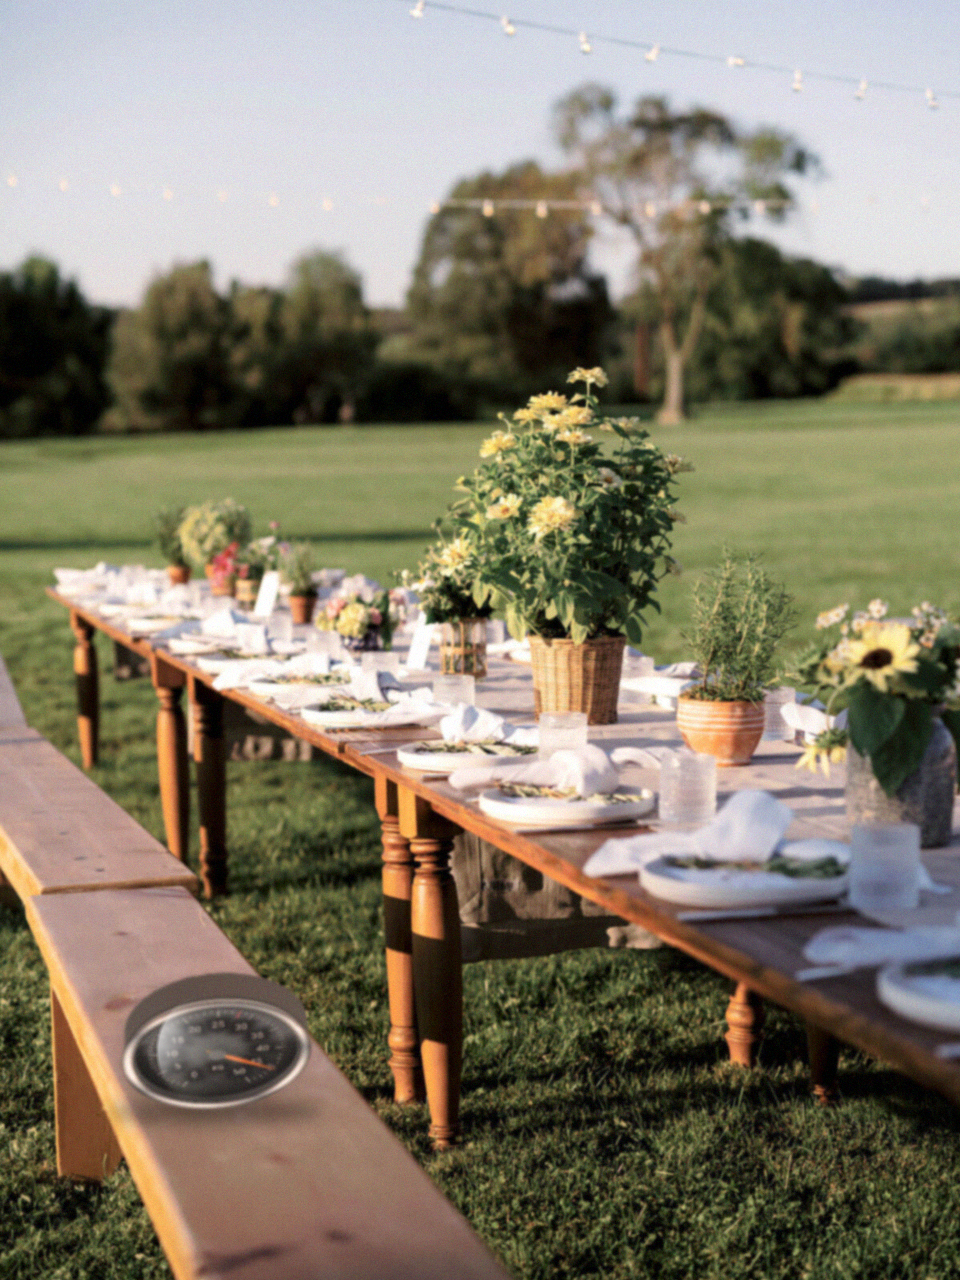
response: 45; kg
